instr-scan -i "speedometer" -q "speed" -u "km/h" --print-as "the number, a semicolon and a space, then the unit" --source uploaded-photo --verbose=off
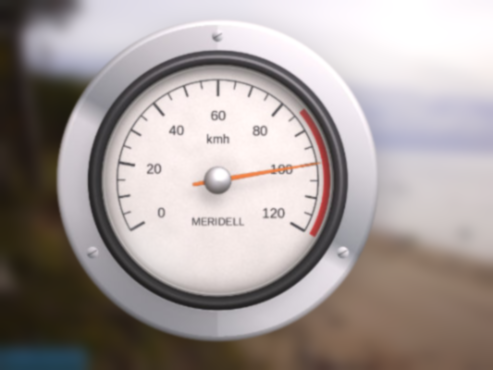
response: 100; km/h
